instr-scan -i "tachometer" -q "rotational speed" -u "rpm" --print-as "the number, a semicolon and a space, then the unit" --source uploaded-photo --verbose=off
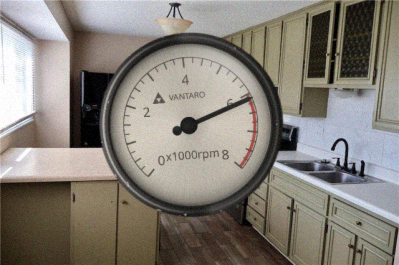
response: 6125; rpm
